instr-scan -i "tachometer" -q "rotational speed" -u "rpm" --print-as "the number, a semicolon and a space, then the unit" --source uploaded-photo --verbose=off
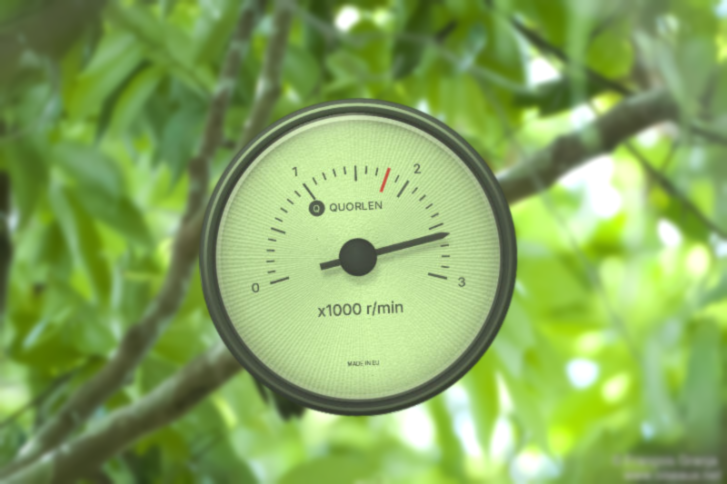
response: 2600; rpm
